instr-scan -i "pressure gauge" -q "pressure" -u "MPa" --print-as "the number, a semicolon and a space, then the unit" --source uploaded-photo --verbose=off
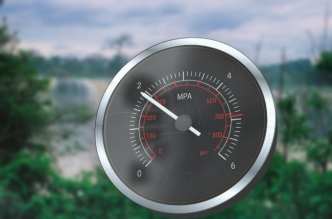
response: 1.9; MPa
